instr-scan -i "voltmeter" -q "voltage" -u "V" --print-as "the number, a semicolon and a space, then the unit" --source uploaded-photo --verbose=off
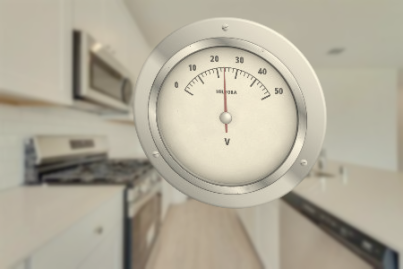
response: 24; V
